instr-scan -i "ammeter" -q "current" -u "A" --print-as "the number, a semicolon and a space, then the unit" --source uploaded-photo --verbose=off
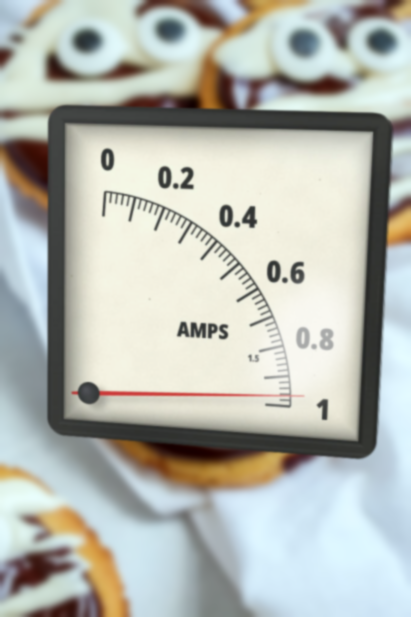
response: 0.96; A
